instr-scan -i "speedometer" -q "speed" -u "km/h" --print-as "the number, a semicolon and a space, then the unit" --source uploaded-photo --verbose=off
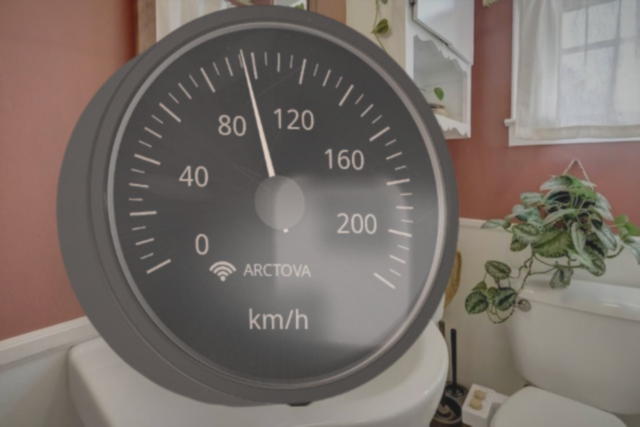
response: 95; km/h
